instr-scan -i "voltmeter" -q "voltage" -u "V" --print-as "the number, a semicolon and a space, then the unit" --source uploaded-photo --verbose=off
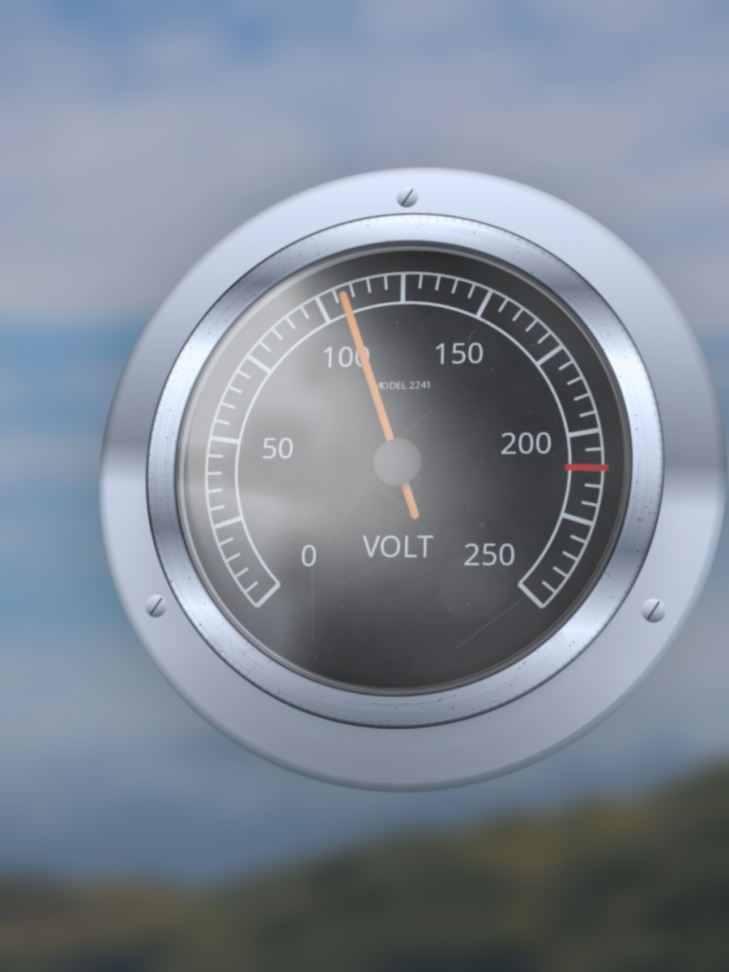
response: 107.5; V
